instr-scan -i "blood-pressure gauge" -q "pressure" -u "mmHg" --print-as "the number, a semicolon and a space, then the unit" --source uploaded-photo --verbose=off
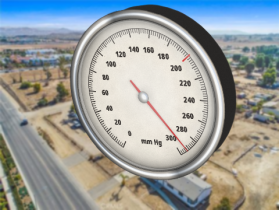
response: 290; mmHg
